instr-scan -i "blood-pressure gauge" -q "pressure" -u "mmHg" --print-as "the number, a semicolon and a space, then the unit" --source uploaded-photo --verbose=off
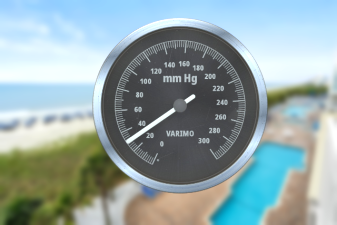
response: 30; mmHg
